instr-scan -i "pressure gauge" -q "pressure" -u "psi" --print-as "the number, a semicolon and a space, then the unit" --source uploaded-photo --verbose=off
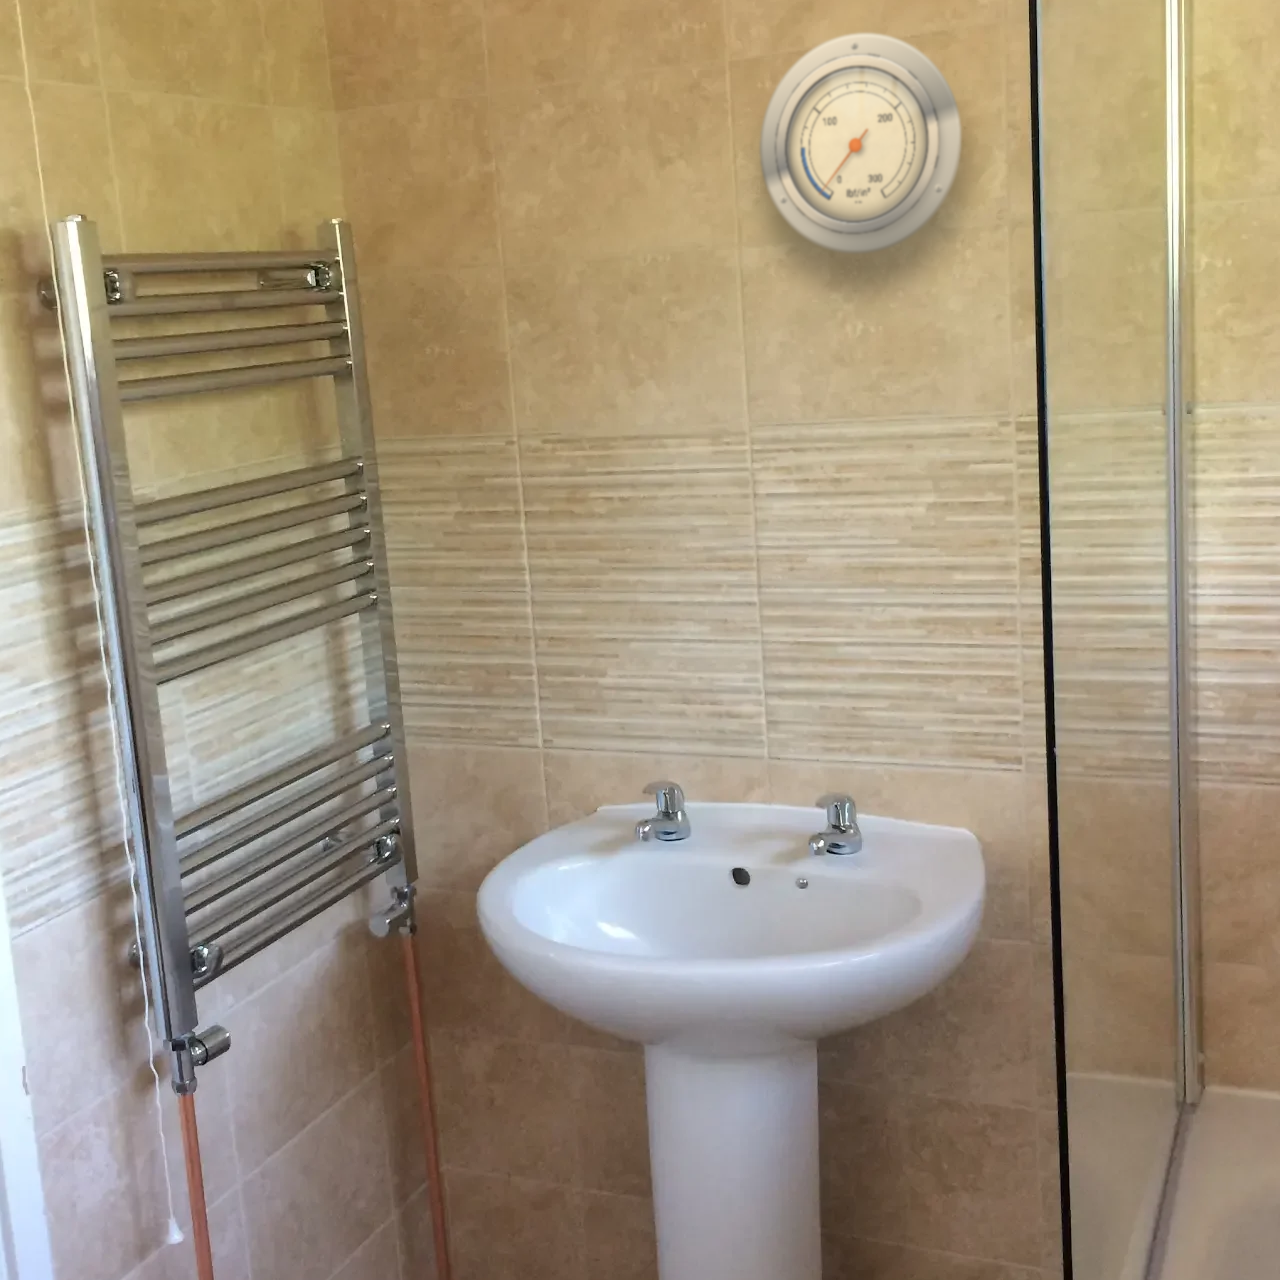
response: 10; psi
